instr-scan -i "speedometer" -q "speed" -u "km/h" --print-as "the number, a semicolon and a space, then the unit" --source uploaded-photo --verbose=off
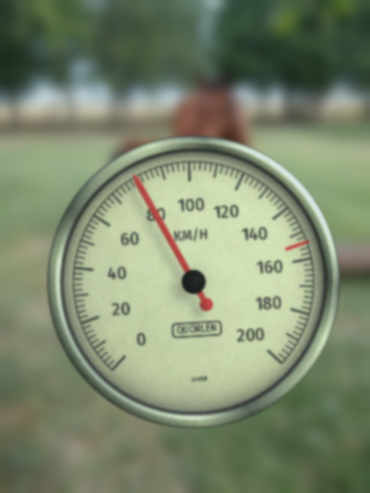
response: 80; km/h
